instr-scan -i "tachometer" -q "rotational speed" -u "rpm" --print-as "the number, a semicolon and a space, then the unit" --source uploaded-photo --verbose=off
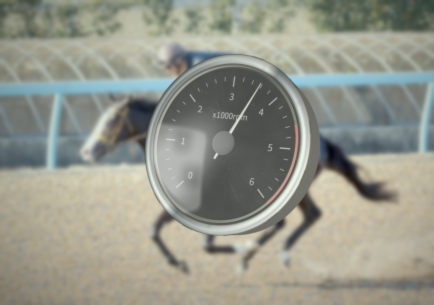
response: 3600; rpm
